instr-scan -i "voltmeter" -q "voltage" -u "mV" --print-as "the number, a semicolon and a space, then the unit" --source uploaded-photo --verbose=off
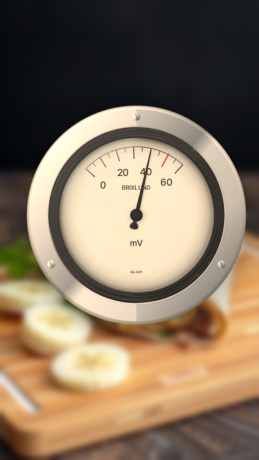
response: 40; mV
